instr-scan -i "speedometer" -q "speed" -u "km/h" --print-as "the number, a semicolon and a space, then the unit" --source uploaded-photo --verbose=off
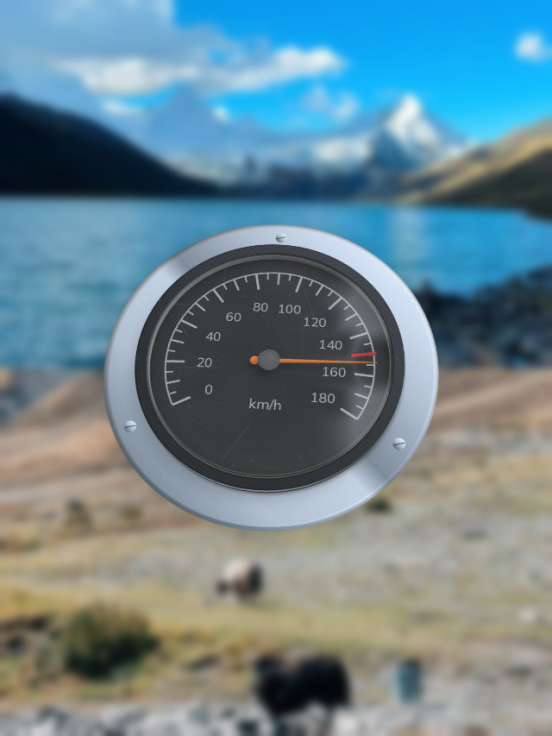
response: 155; km/h
